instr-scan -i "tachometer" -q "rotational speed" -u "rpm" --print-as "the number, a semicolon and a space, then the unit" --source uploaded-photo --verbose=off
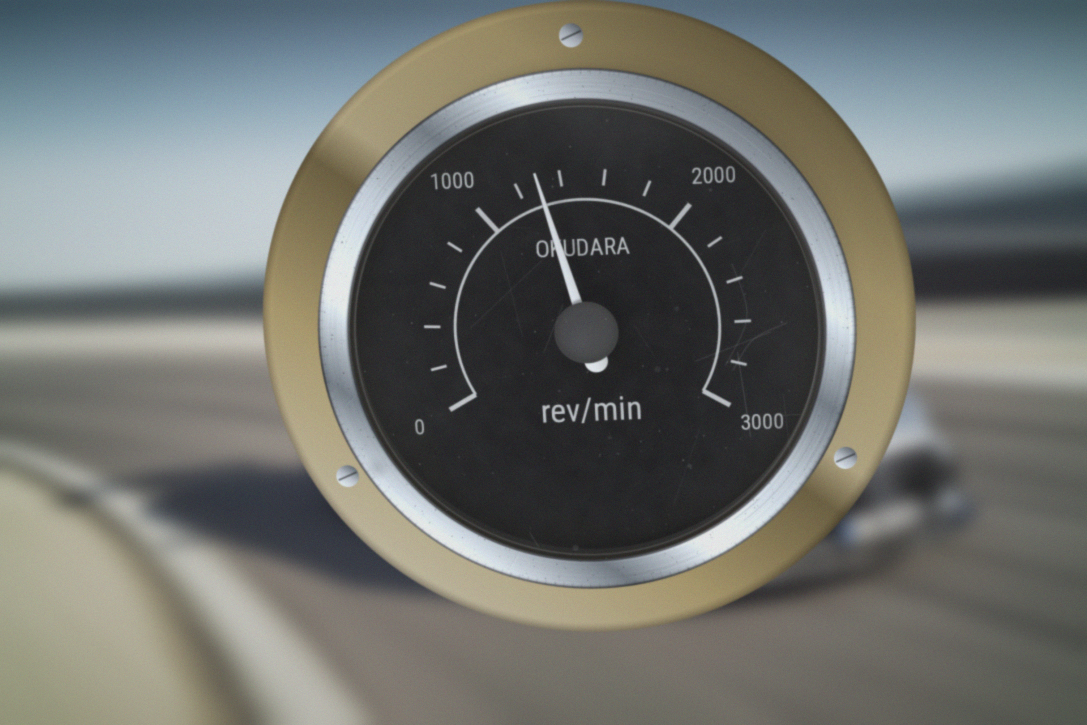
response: 1300; rpm
